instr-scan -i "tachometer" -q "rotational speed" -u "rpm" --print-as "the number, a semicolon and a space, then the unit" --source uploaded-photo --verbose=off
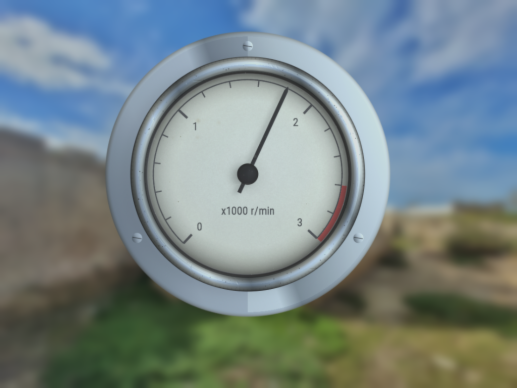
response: 1800; rpm
